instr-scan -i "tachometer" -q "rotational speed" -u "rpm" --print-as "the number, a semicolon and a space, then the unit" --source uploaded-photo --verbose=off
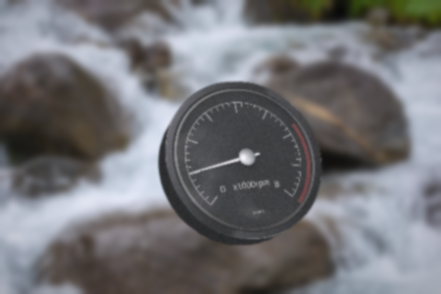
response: 1000; rpm
